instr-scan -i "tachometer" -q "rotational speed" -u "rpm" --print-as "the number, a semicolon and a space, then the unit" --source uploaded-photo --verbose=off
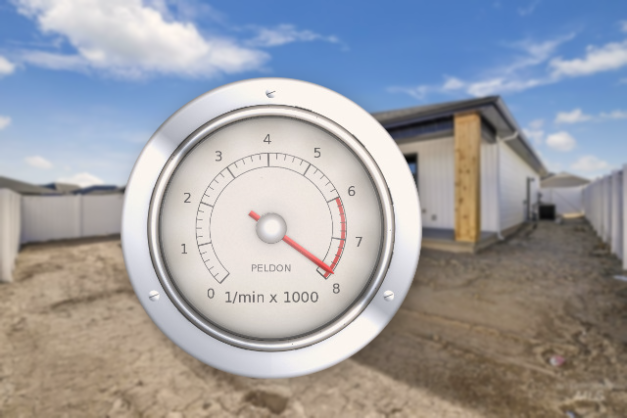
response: 7800; rpm
